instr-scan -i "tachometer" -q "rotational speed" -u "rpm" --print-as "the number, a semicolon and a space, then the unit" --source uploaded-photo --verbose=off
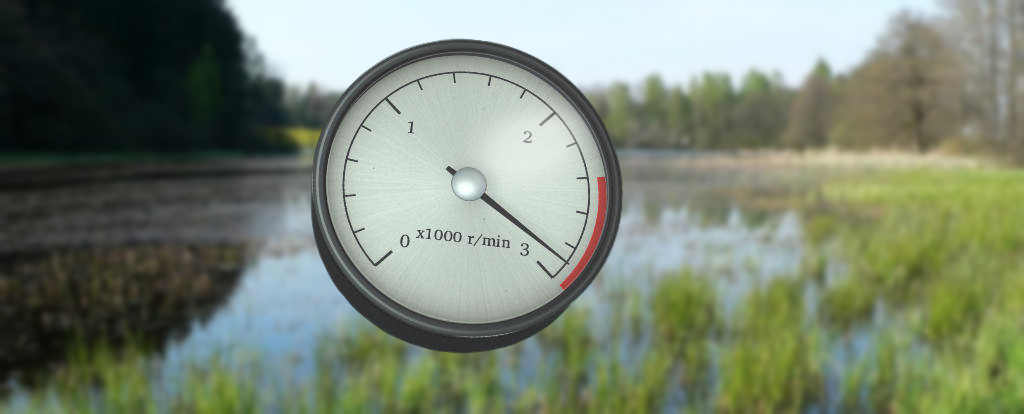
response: 2900; rpm
